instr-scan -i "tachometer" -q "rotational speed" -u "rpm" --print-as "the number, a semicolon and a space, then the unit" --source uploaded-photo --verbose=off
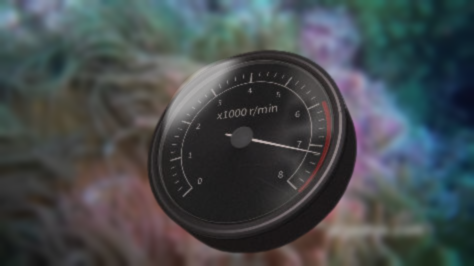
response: 7200; rpm
